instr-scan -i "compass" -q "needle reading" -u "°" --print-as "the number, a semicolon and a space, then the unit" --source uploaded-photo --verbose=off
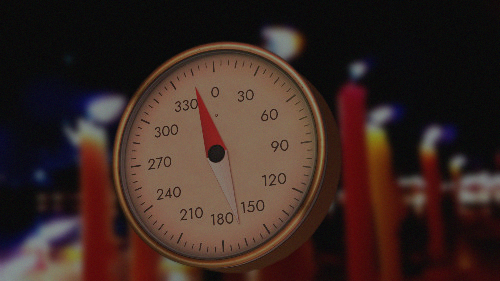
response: 345; °
